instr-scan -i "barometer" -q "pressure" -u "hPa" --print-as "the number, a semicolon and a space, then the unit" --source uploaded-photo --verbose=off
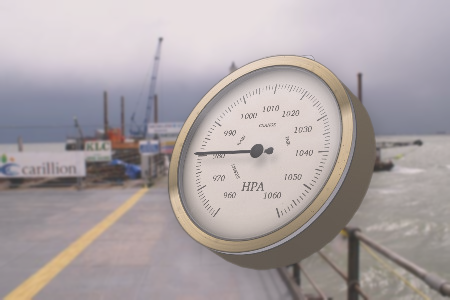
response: 980; hPa
